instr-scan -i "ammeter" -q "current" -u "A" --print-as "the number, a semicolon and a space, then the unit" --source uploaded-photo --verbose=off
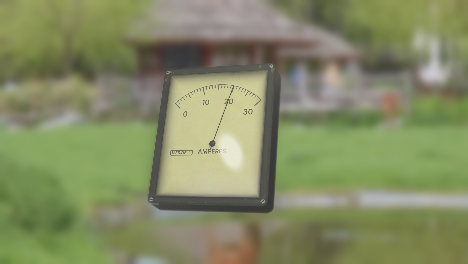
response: 20; A
